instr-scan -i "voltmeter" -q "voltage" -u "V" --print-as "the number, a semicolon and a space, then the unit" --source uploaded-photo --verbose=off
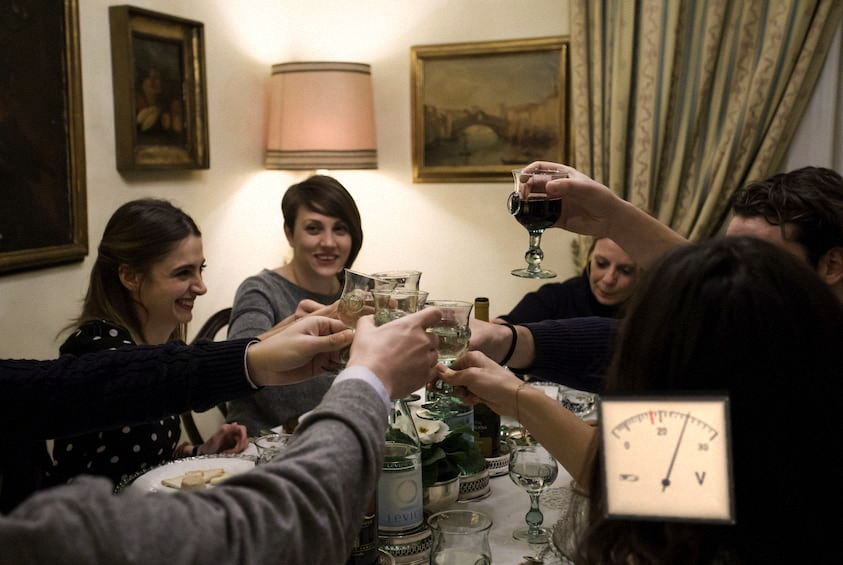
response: 25; V
